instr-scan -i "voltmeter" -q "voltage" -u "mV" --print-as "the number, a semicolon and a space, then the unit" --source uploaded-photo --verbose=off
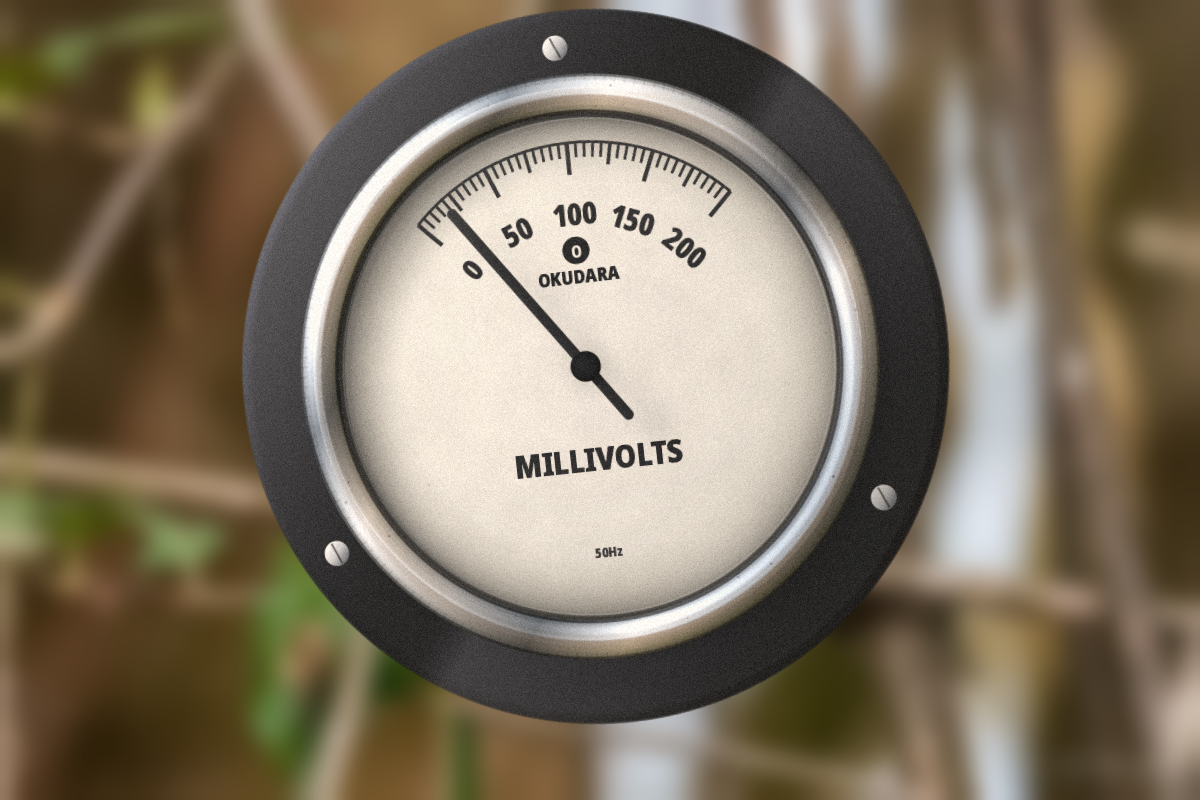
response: 20; mV
